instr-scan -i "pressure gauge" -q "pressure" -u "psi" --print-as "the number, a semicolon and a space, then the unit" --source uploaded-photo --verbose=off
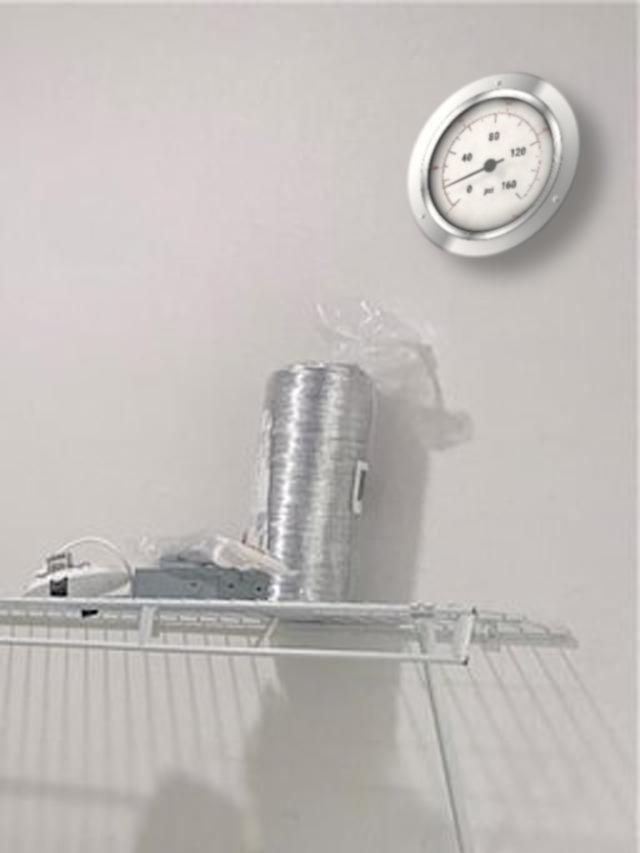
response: 15; psi
